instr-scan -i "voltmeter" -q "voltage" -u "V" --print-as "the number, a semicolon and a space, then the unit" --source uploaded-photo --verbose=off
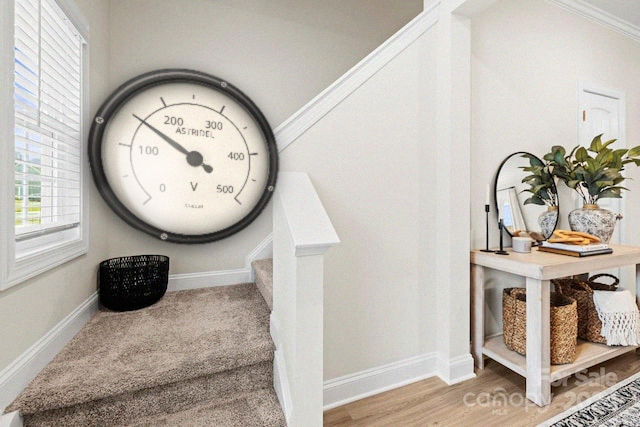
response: 150; V
